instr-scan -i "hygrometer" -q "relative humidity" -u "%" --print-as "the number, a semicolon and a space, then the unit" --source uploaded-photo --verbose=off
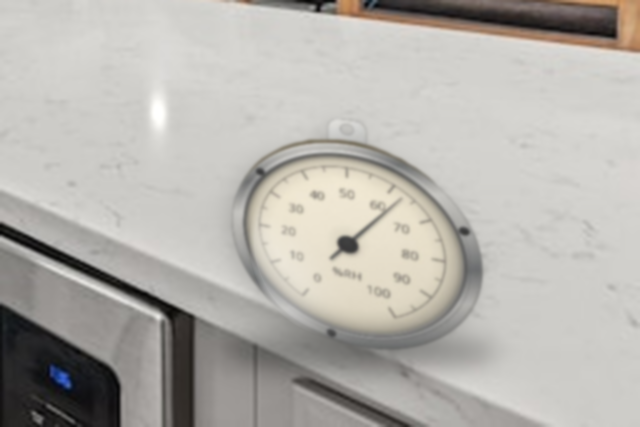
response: 62.5; %
